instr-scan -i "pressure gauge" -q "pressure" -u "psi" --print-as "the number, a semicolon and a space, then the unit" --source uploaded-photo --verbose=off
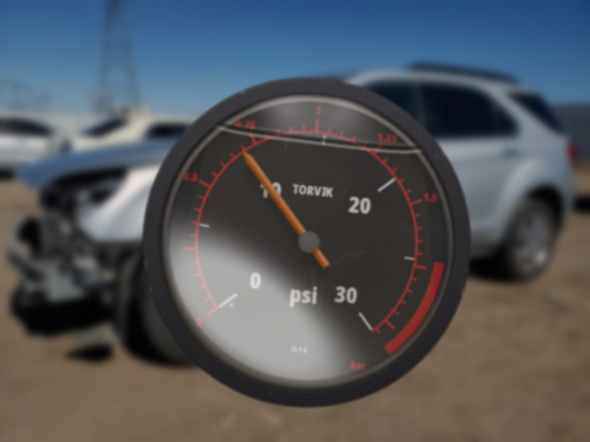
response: 10; psi
